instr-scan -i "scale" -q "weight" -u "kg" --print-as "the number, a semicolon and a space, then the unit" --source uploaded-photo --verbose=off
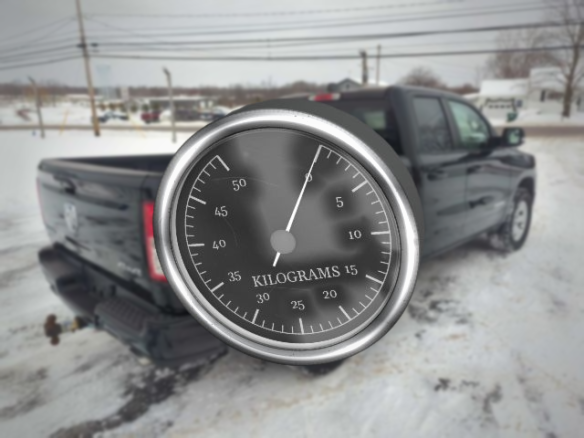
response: 0; kg
